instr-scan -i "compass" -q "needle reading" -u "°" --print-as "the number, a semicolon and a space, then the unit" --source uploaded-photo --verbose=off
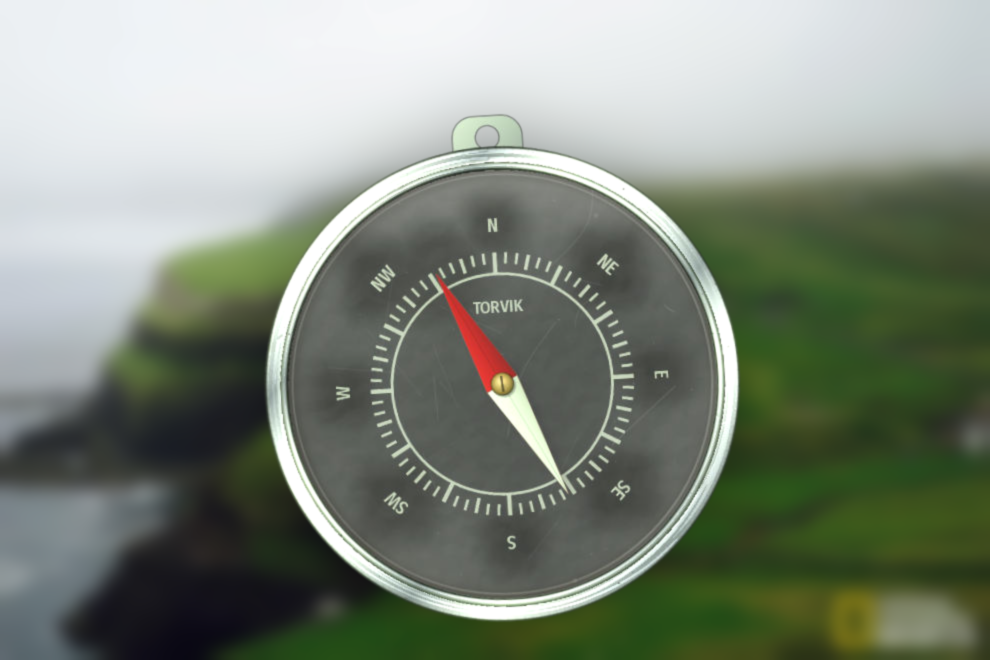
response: 332.5; °
